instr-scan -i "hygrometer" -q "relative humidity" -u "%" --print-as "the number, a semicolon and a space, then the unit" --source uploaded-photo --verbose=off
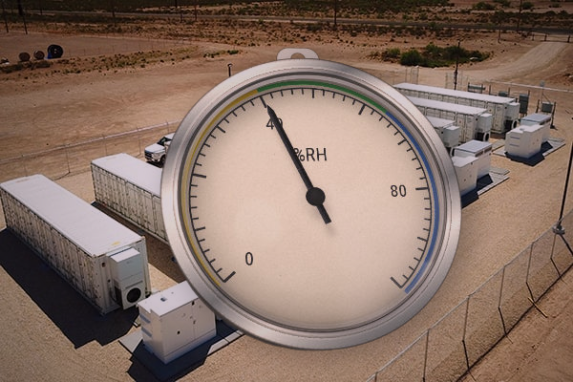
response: 40; %
